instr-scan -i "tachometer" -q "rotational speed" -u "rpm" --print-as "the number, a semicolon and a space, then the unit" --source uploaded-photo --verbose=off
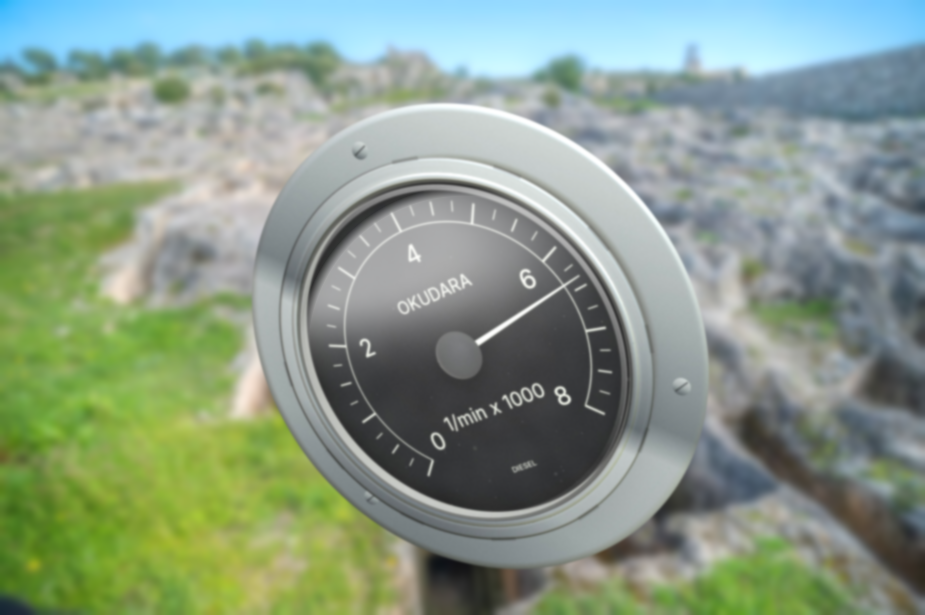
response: 6375; rpm
